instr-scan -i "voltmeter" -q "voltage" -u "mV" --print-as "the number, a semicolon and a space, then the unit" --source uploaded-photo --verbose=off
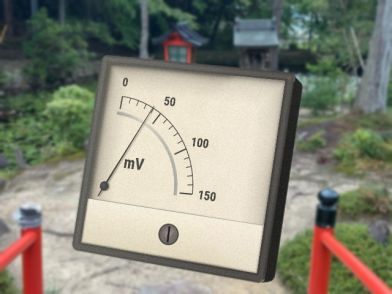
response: 40; mV
